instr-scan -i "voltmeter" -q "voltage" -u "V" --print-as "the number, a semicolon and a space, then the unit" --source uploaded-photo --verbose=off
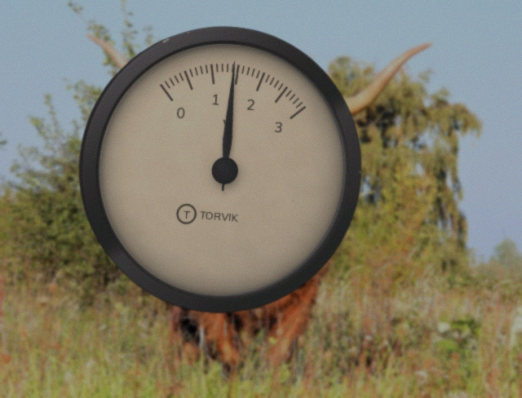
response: 1.4; V
